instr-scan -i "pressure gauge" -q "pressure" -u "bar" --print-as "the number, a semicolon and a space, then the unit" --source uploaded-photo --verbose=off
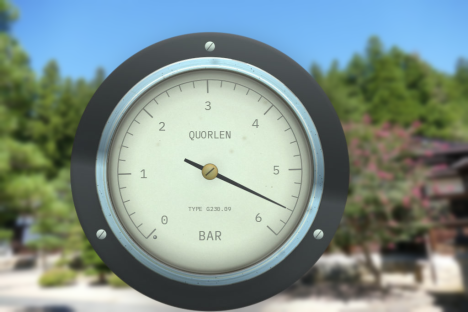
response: 5.6; bar
